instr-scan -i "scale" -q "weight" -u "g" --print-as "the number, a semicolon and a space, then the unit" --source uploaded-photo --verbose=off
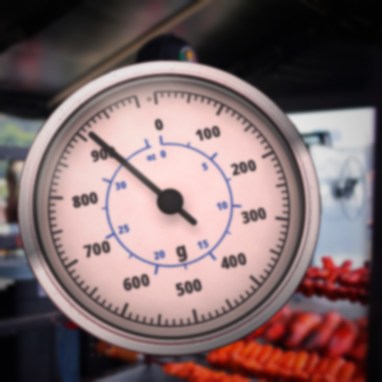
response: 910; g
